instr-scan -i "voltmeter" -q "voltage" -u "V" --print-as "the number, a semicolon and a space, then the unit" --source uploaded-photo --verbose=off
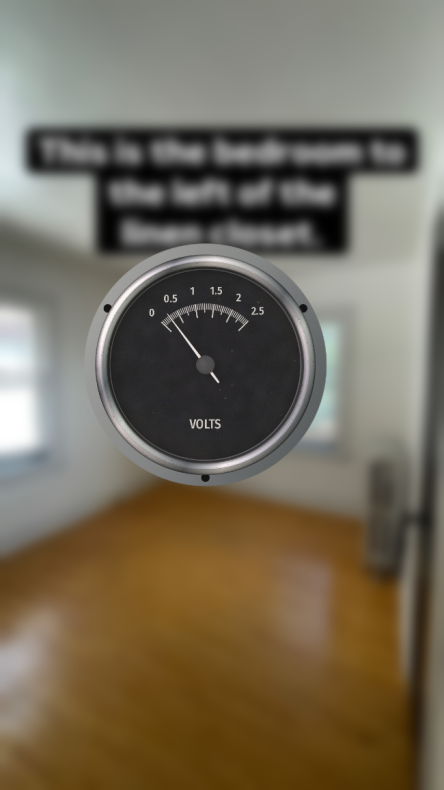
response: 0.25; V
